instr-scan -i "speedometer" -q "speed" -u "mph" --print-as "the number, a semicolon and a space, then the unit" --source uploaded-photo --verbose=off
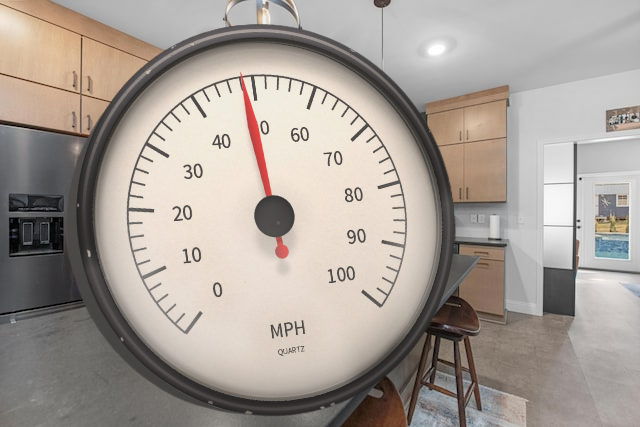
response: 48; mph
